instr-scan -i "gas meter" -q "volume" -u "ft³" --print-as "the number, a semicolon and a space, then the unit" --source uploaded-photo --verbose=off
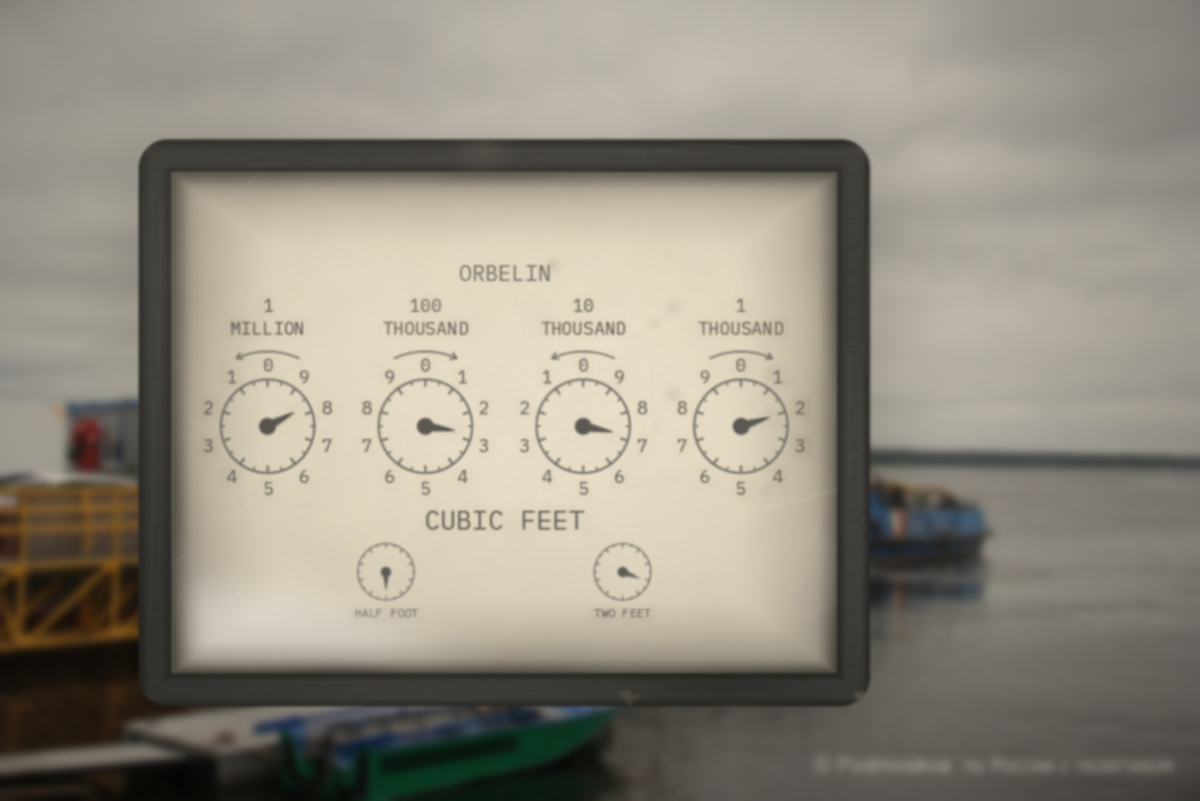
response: 827200; ft³
